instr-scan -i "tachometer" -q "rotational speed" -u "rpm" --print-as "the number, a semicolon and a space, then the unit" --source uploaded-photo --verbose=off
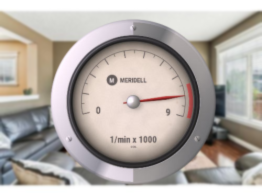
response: 8000; rpm
